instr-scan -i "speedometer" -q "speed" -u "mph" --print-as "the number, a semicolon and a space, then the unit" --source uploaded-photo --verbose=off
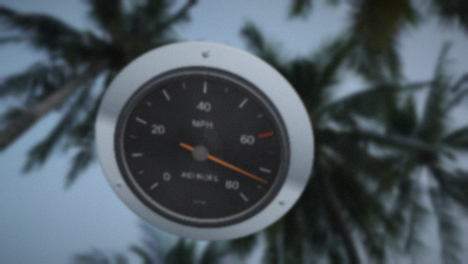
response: 72.5; mph
